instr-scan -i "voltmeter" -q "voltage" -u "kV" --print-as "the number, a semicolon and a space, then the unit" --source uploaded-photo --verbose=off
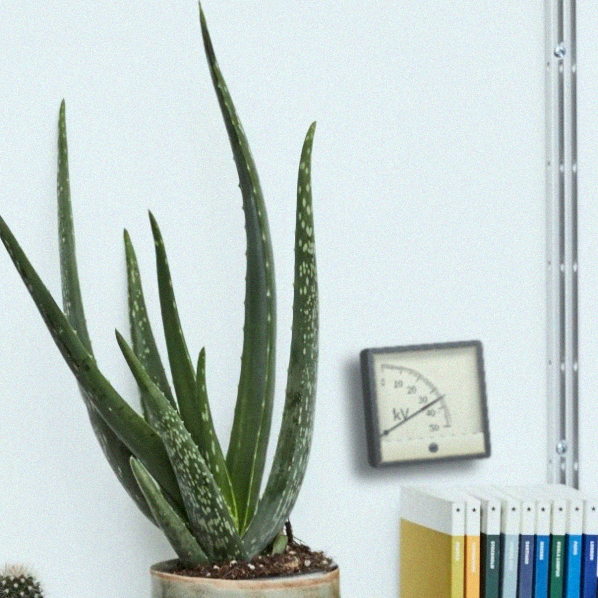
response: 35; kV
